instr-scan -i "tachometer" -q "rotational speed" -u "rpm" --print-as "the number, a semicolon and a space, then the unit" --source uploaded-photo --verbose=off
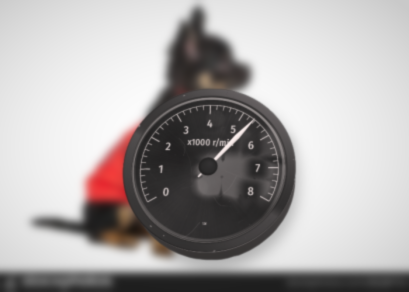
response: 5400; rpm
